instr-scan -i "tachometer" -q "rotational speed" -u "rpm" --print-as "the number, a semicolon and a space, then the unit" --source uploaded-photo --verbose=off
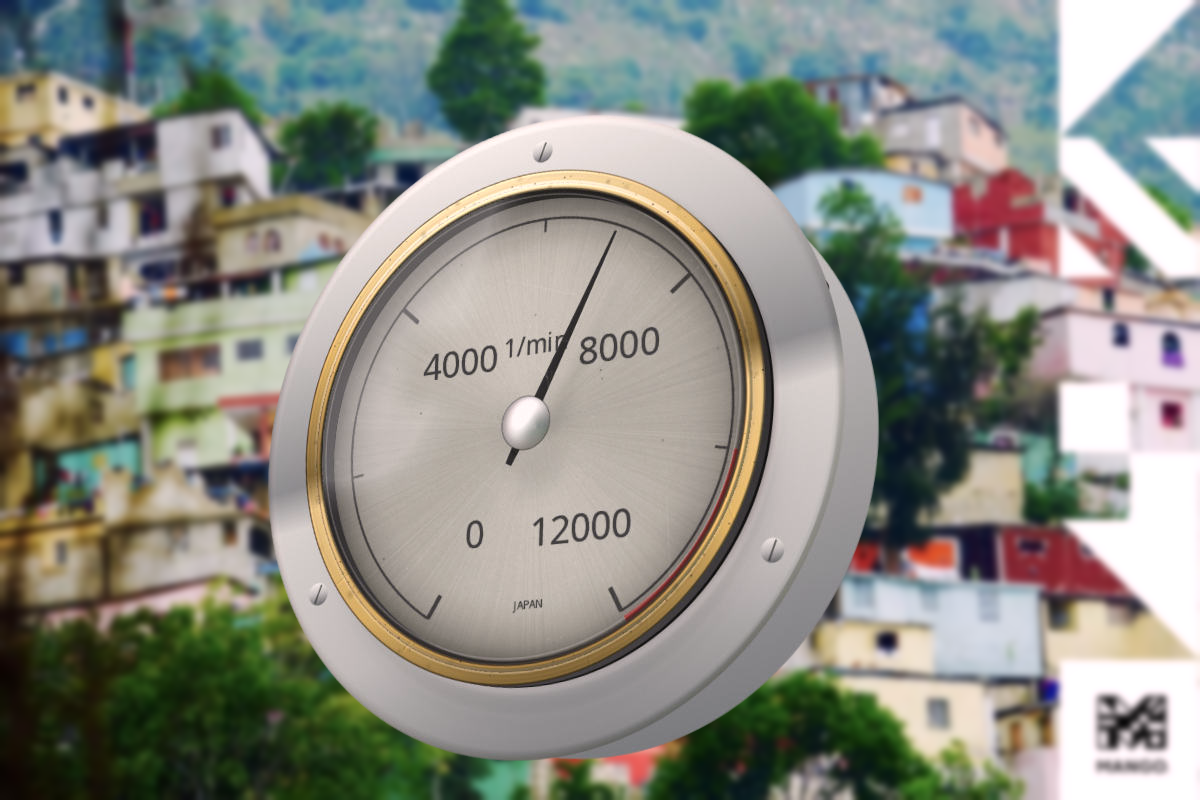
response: 7000; rpm
